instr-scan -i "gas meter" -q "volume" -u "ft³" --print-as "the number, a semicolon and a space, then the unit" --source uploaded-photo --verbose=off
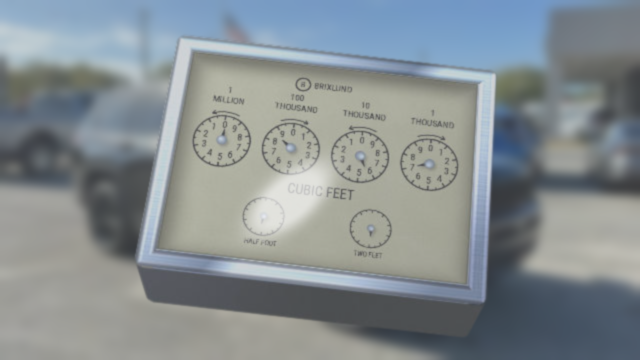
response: 985700; ft³
